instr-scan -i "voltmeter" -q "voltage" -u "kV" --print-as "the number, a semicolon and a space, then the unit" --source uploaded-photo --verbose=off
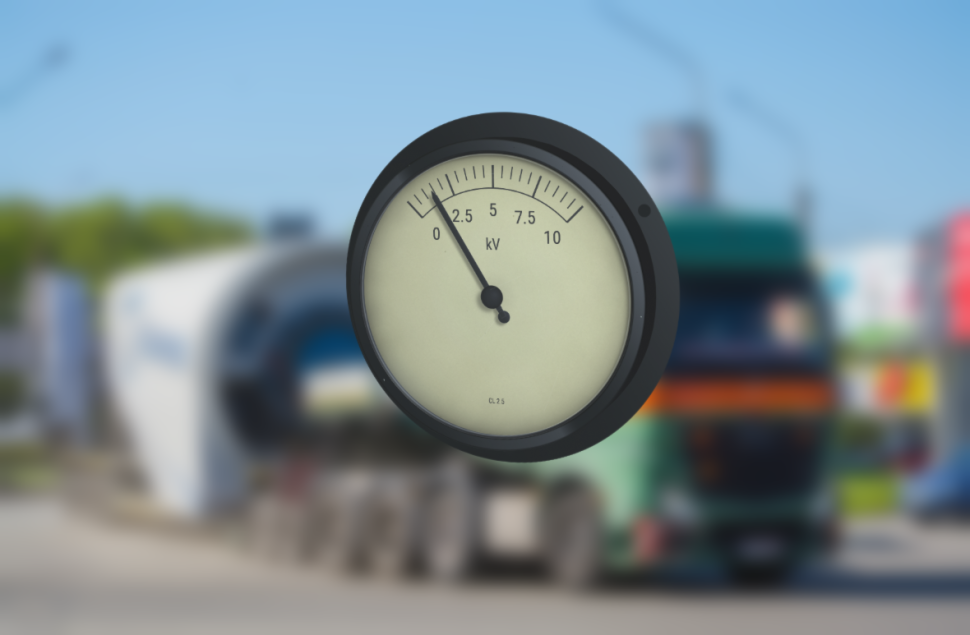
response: 1.5; kV
